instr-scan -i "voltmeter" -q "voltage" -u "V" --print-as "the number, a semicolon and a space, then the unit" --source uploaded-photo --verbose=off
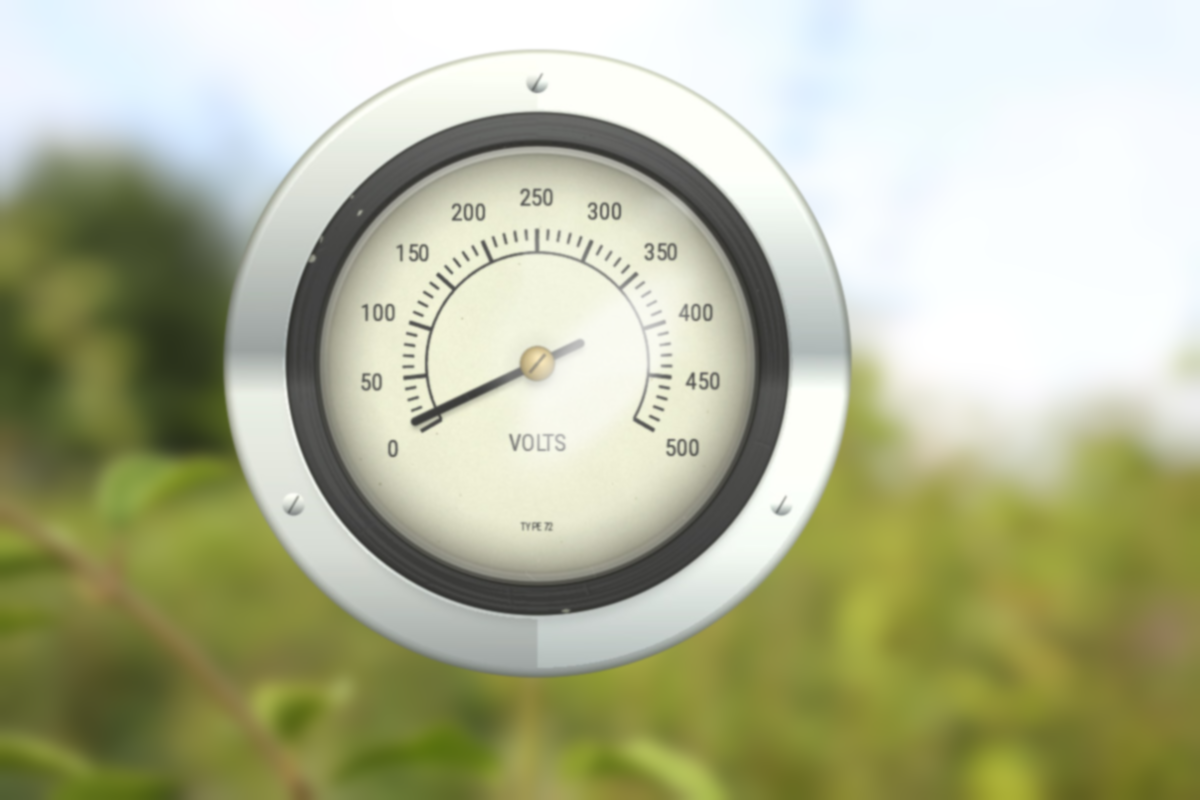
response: 10; V
